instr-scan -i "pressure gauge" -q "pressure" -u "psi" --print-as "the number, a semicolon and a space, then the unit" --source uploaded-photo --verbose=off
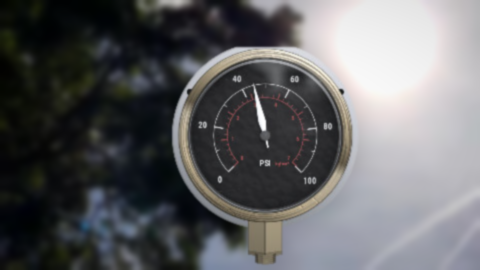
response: 45; psi
